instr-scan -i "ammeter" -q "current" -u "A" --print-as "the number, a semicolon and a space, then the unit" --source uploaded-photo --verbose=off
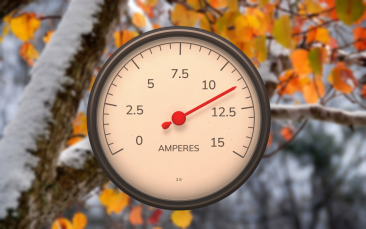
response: 11.25; A
